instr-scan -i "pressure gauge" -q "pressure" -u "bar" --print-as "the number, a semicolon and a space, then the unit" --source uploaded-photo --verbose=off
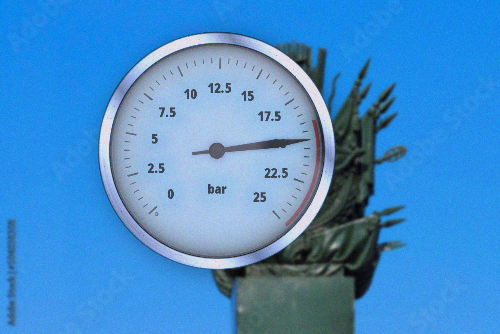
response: 20; bar
